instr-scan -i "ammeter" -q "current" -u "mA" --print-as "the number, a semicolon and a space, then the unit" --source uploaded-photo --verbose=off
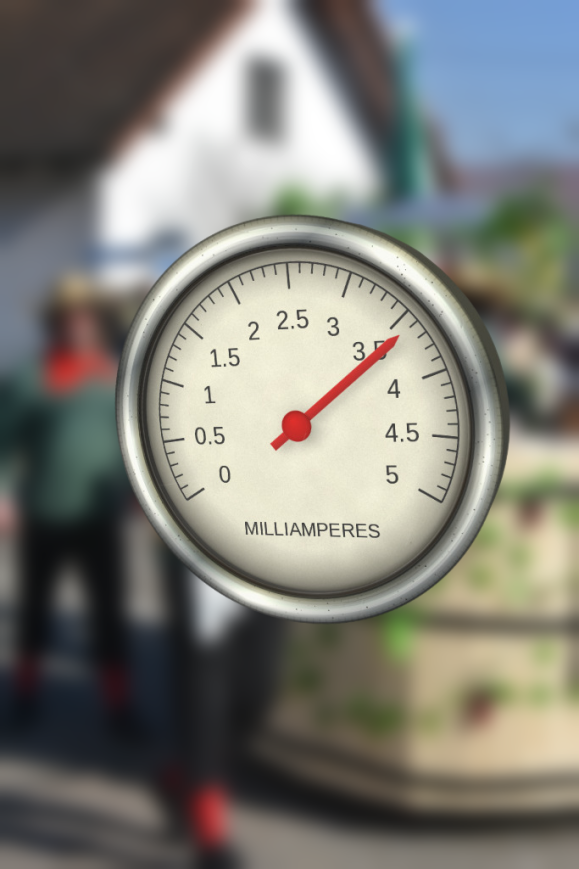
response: 3.6; mA
